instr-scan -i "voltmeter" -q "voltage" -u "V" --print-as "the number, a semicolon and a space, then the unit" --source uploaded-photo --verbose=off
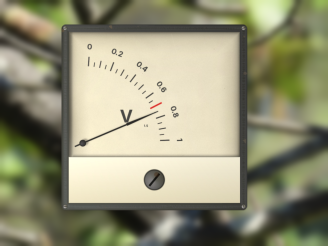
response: 0.75; V
